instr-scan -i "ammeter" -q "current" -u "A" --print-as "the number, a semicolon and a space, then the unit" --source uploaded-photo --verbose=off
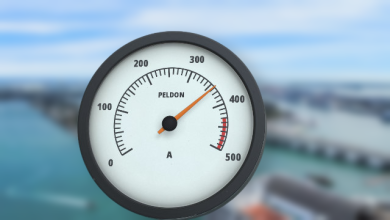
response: 360; A
